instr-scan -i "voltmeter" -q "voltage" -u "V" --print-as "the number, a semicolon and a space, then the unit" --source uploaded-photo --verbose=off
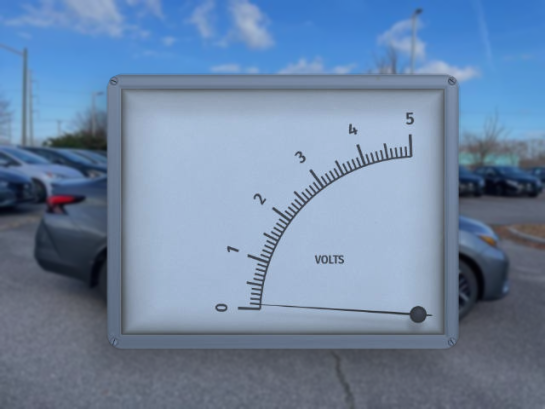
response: 0.1; V
